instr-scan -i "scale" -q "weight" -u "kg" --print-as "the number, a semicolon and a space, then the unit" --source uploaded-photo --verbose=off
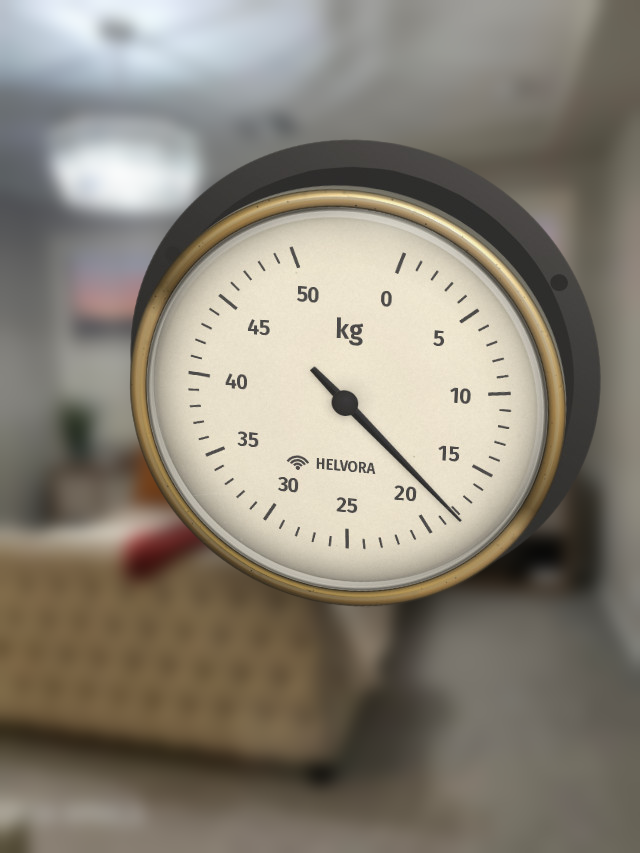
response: 18; kg
